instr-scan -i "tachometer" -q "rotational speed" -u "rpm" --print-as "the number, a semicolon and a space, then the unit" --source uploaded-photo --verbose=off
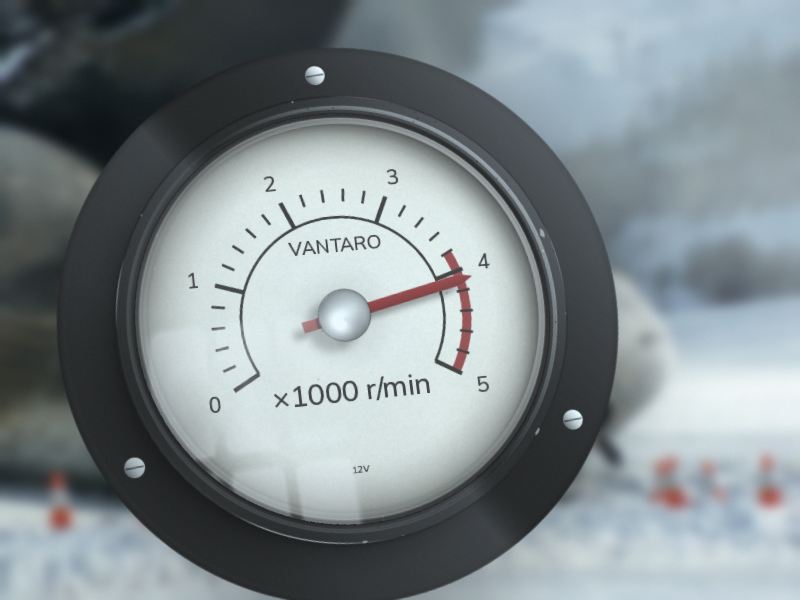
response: 4100; rpm
